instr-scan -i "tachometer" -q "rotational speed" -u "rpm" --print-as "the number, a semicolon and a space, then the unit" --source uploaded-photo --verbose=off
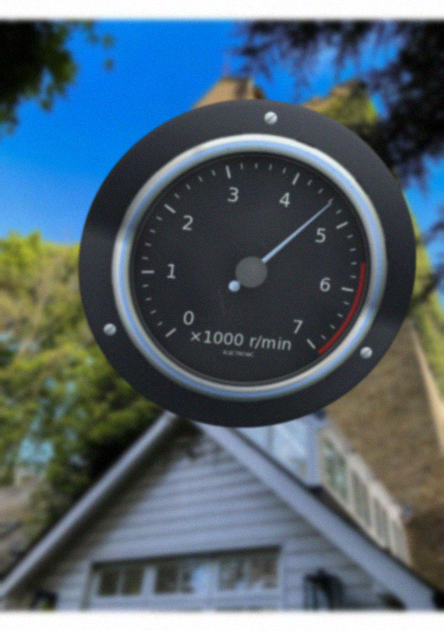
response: 4600; rpm
